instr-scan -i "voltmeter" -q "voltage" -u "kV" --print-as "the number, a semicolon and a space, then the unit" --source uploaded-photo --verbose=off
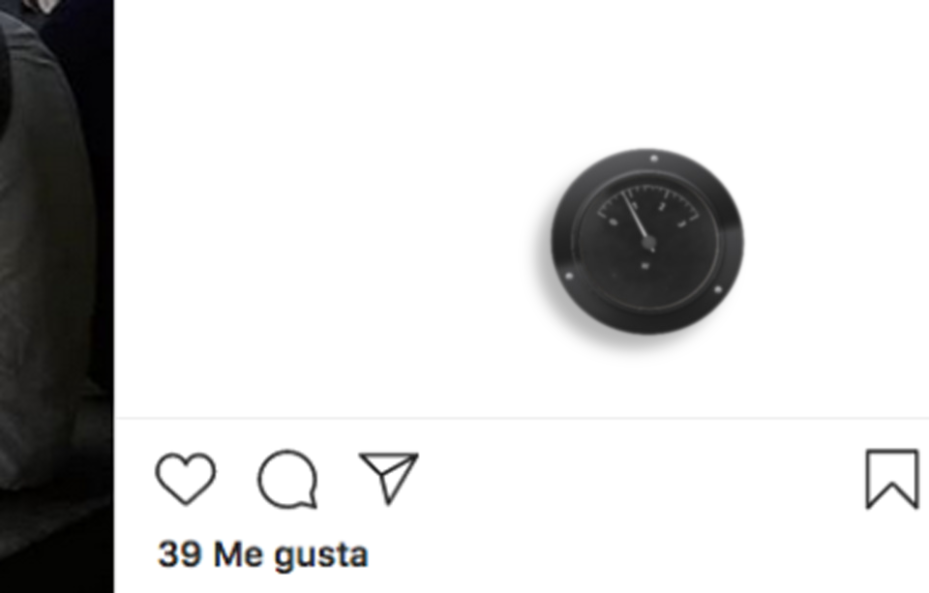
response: 0.8; kV
